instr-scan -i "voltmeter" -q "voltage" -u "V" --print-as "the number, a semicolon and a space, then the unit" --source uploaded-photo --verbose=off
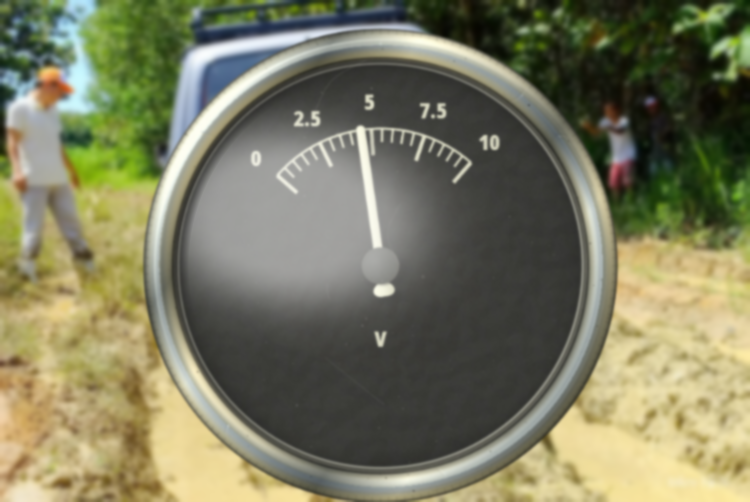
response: 4.5; V
